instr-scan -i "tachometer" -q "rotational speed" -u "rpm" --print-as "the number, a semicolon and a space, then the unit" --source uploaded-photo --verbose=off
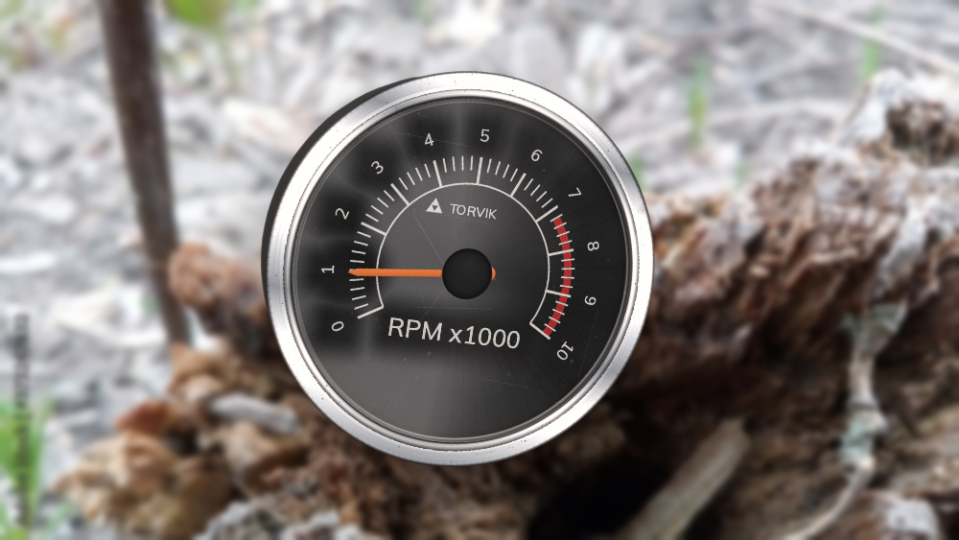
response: 1000; rpm
